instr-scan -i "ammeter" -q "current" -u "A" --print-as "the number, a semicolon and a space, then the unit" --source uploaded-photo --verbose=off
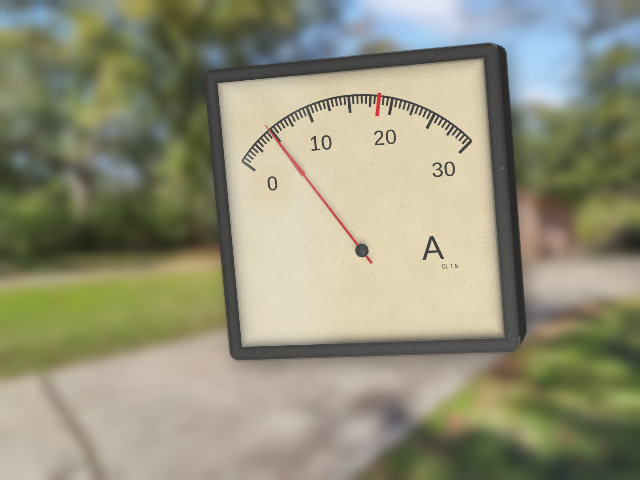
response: 5; A
